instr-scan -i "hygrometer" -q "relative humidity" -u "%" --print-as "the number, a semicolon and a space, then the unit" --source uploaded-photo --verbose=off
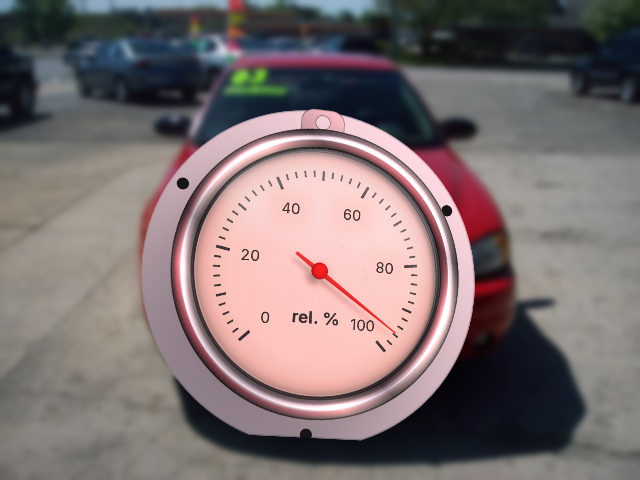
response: 96; %
